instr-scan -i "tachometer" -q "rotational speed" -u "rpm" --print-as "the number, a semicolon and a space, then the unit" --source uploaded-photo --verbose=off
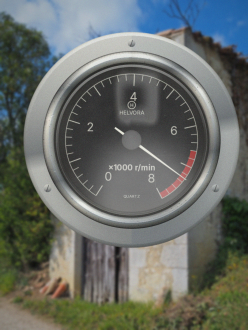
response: 7300; rpm
